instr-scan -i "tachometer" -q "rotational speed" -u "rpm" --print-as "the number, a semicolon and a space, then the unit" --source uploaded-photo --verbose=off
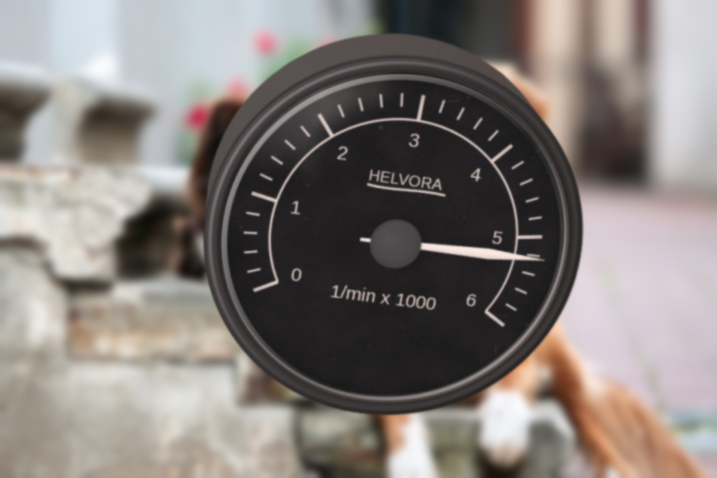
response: 5200; rpm
